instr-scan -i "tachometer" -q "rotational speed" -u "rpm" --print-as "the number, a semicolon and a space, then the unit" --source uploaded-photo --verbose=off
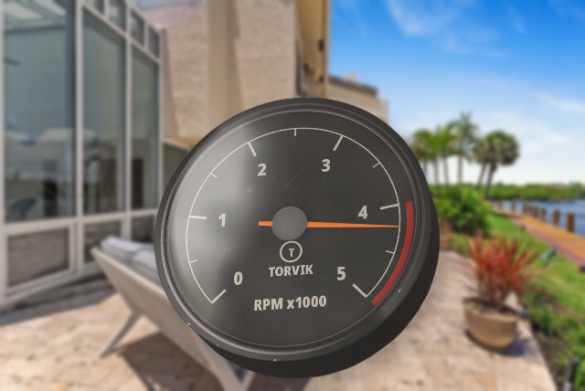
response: 4250; rpm
